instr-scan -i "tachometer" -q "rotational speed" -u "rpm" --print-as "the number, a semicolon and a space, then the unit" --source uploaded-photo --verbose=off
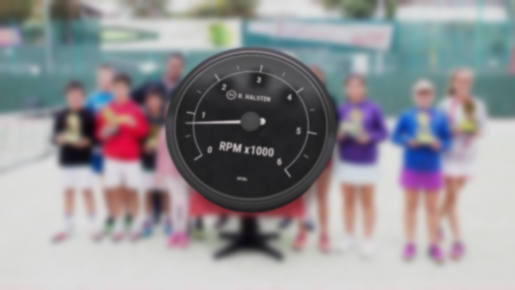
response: 750; rpm
